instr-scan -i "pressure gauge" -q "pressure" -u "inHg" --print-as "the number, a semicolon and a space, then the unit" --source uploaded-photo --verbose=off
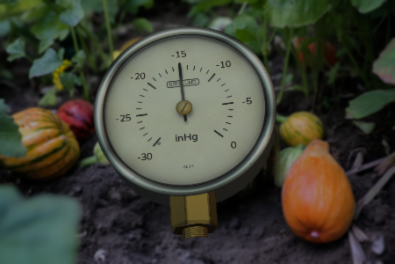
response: -15; inHg
